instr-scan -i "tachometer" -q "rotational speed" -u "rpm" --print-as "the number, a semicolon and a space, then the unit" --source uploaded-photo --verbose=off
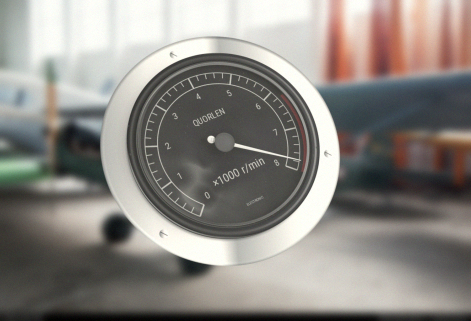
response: 7800; rpm
